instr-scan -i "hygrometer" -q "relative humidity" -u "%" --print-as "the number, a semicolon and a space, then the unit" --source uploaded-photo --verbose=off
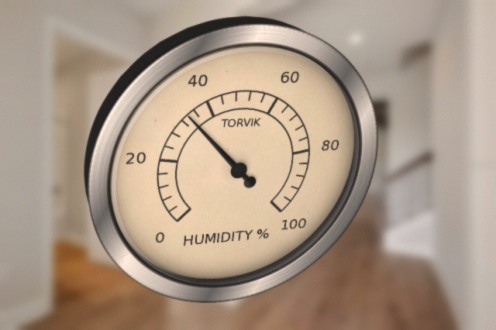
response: 34; %
